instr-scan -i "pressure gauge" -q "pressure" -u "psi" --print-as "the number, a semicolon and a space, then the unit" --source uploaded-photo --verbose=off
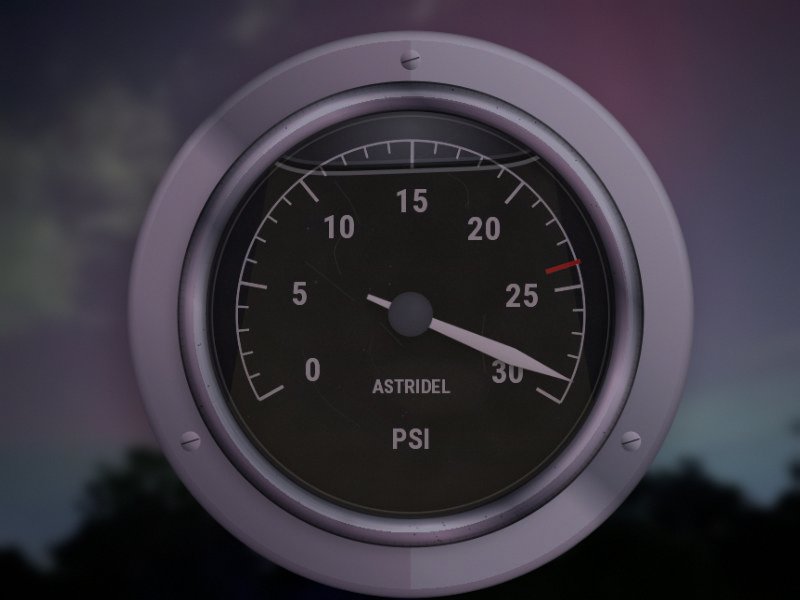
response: 29; psi
